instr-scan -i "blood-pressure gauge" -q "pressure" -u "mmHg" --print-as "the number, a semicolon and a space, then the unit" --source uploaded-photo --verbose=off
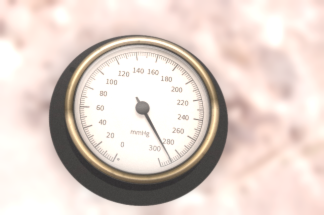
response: 290; mmHg
